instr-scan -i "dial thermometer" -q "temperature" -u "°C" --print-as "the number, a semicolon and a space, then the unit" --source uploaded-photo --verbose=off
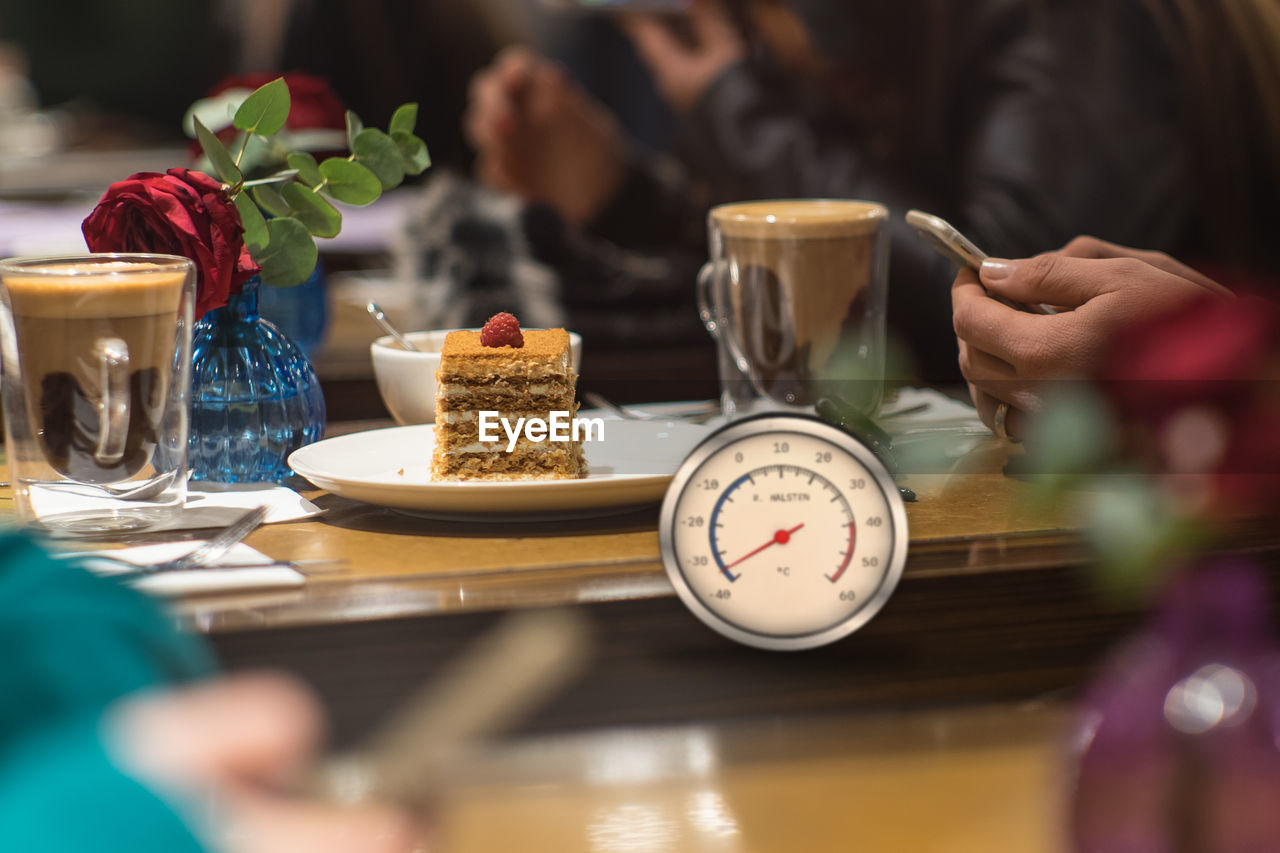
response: -35; °C
